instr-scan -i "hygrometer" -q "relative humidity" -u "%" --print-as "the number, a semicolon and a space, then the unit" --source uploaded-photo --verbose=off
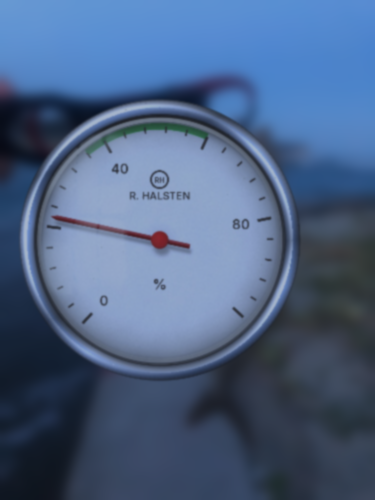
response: 22; %
